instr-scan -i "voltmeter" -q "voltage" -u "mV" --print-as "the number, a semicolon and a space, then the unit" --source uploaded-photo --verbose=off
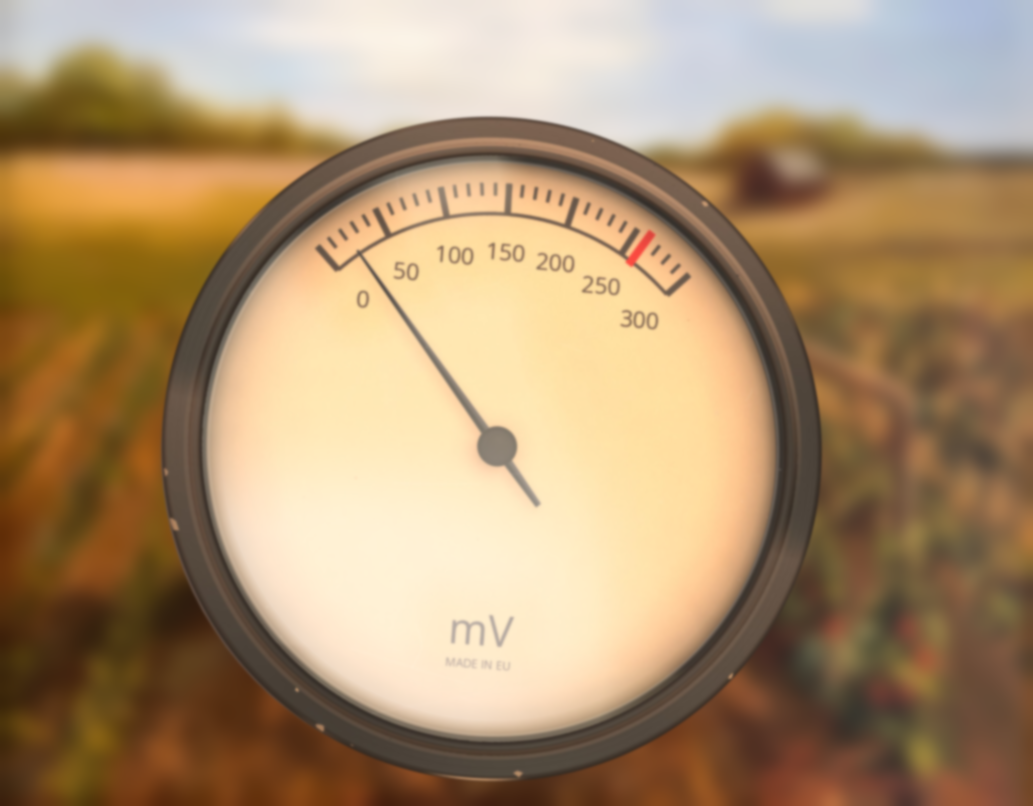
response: 20; mV
